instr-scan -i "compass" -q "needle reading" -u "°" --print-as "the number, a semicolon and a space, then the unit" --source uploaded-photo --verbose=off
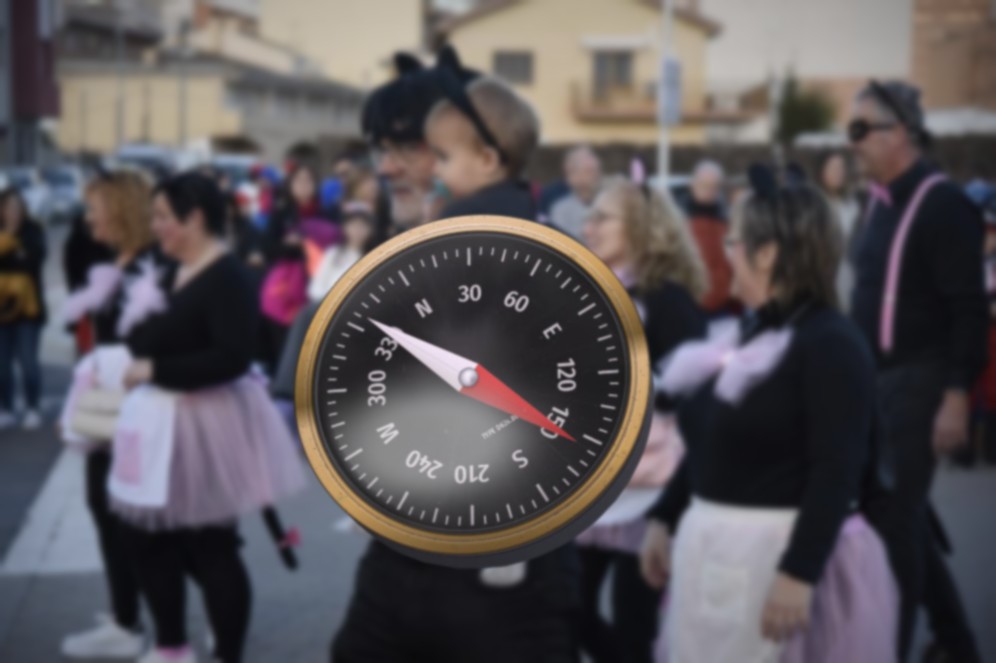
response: 155; °
